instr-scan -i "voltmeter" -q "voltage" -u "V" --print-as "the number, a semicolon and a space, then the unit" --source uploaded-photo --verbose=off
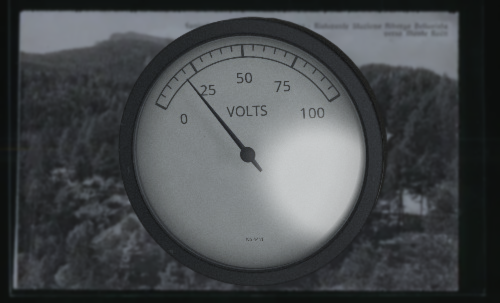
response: 20; V
